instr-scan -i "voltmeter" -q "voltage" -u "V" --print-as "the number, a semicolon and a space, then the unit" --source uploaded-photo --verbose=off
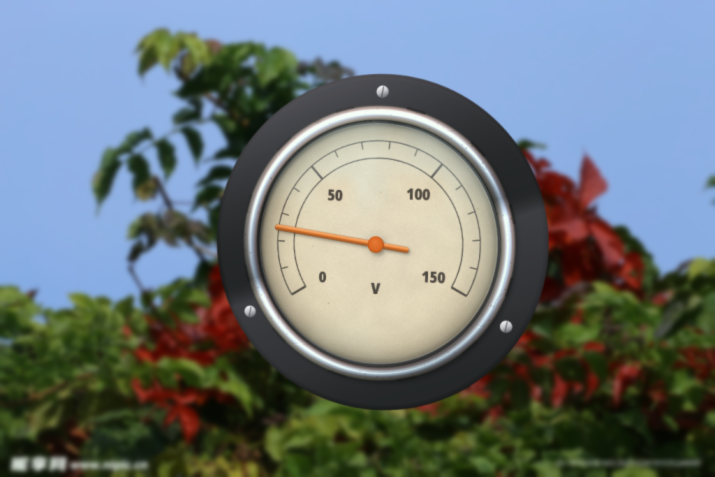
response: 25; V
